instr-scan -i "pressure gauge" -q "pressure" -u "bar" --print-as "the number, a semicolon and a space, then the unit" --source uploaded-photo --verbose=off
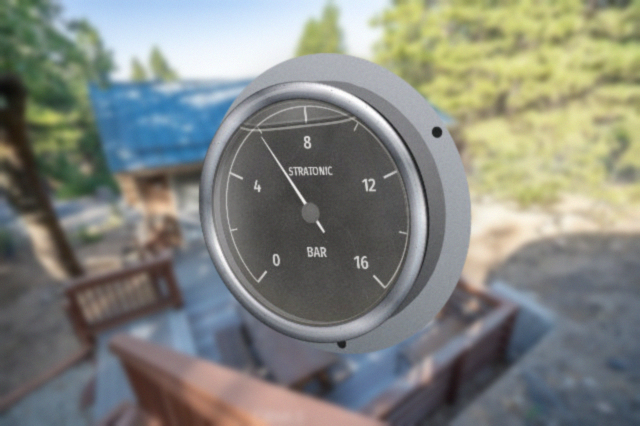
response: 6; bar
